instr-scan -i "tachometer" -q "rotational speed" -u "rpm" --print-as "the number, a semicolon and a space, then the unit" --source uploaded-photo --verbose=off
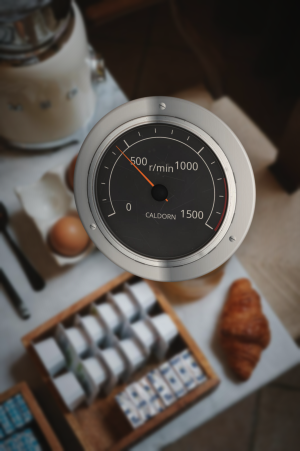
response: 450; rpm
